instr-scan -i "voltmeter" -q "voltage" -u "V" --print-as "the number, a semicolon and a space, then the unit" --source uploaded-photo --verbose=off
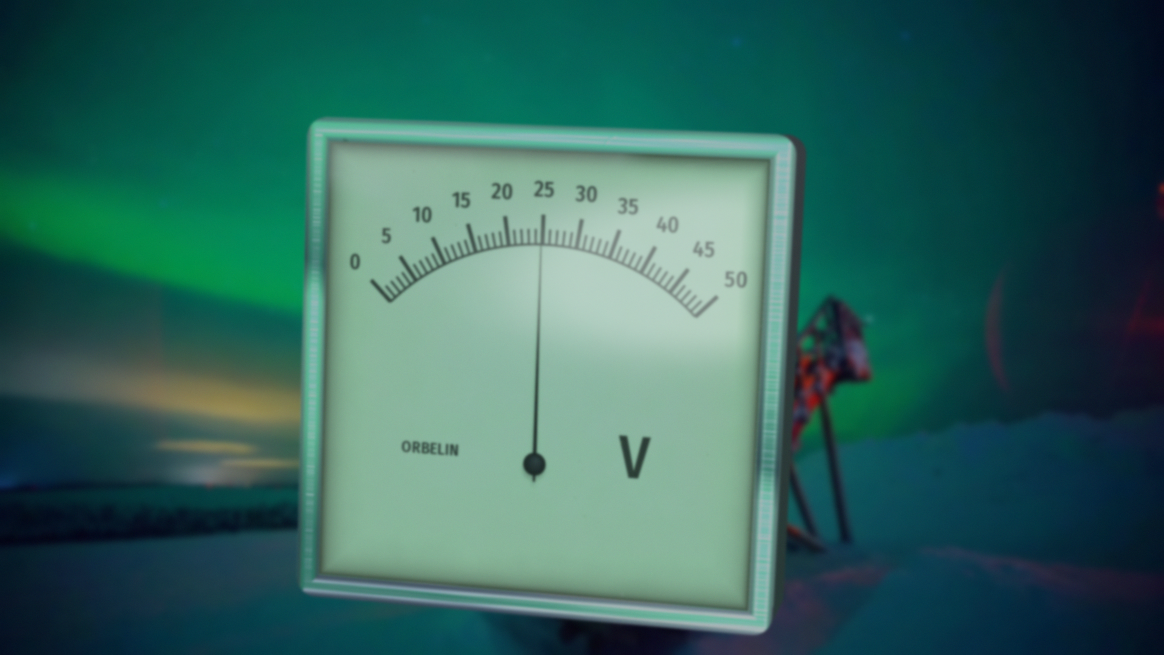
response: 25; V
